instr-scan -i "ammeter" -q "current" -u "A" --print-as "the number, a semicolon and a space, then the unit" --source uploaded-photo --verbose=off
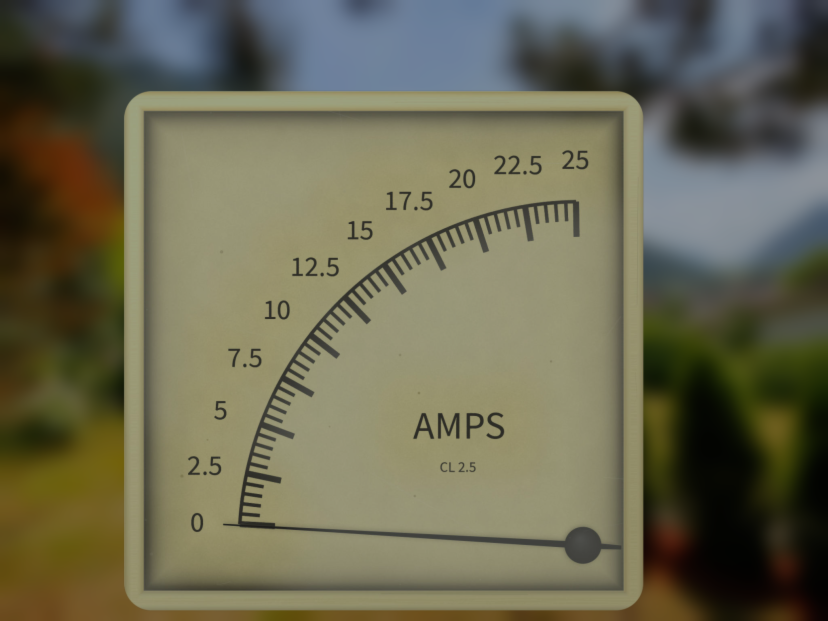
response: 0; A
